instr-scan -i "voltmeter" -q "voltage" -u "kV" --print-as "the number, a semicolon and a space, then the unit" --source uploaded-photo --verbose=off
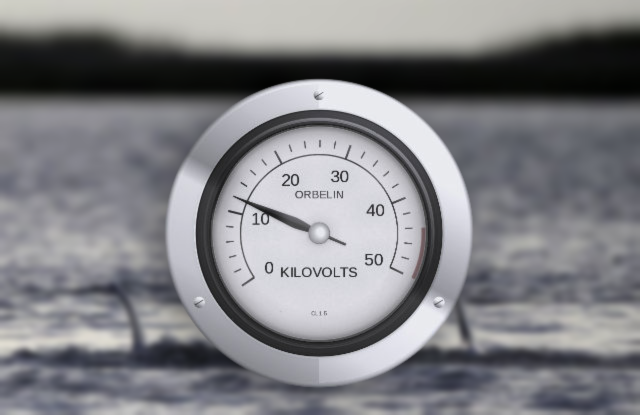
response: 12; kV
